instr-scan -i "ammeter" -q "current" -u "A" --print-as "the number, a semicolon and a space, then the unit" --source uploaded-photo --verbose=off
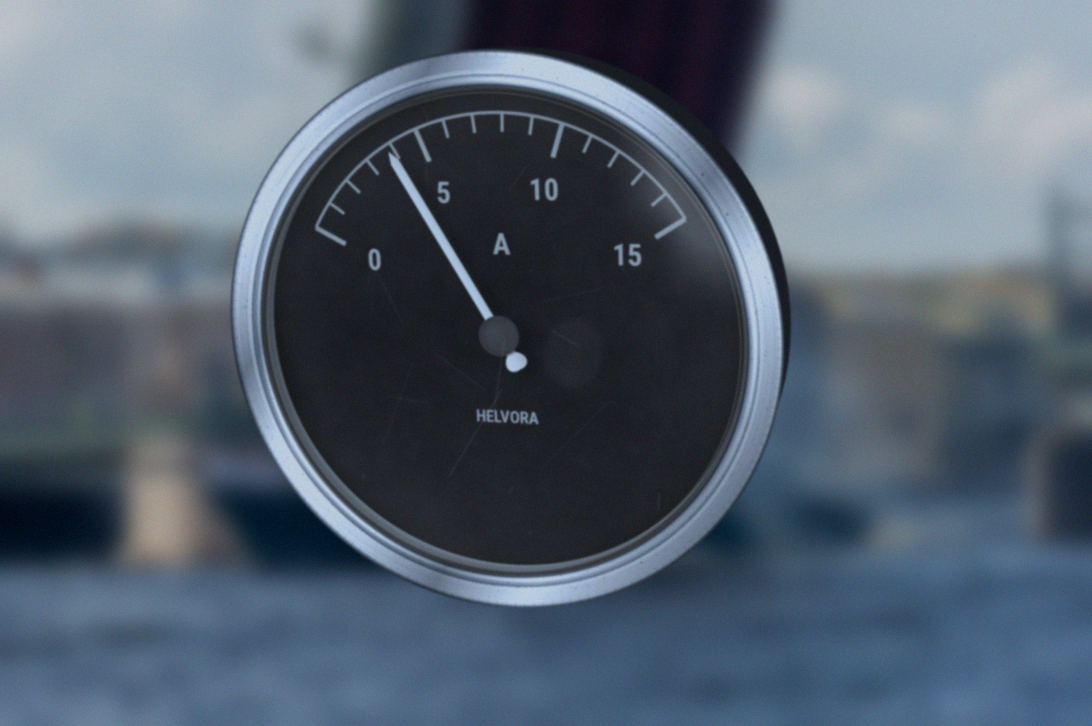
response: 4; A
